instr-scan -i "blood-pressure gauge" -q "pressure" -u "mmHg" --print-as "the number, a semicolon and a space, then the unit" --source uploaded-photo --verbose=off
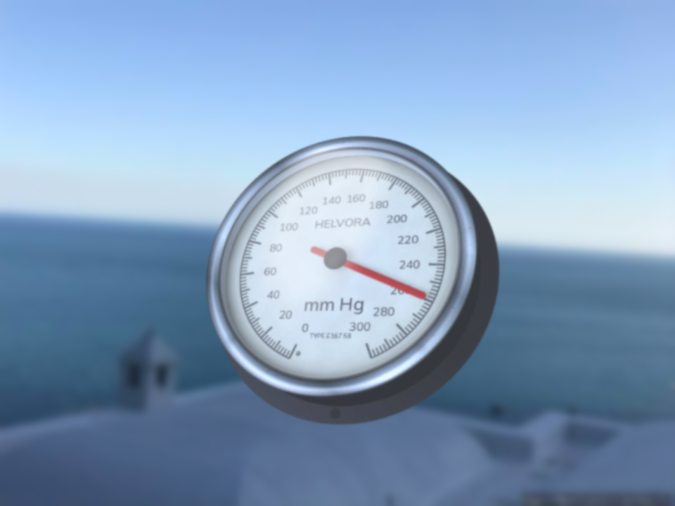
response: 260; mmHg
